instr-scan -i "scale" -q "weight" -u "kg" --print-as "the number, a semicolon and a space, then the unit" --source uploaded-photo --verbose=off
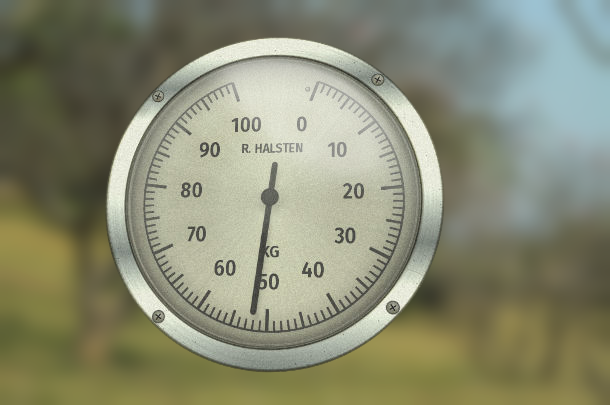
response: 52; kg
